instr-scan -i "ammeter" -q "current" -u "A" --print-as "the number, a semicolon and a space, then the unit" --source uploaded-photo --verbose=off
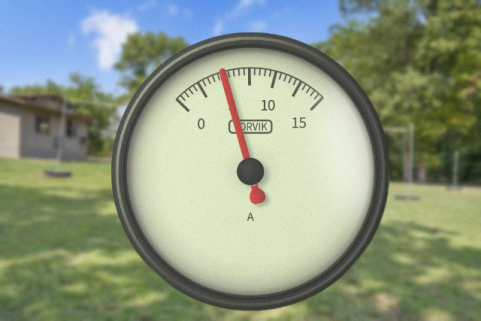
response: 5; A
